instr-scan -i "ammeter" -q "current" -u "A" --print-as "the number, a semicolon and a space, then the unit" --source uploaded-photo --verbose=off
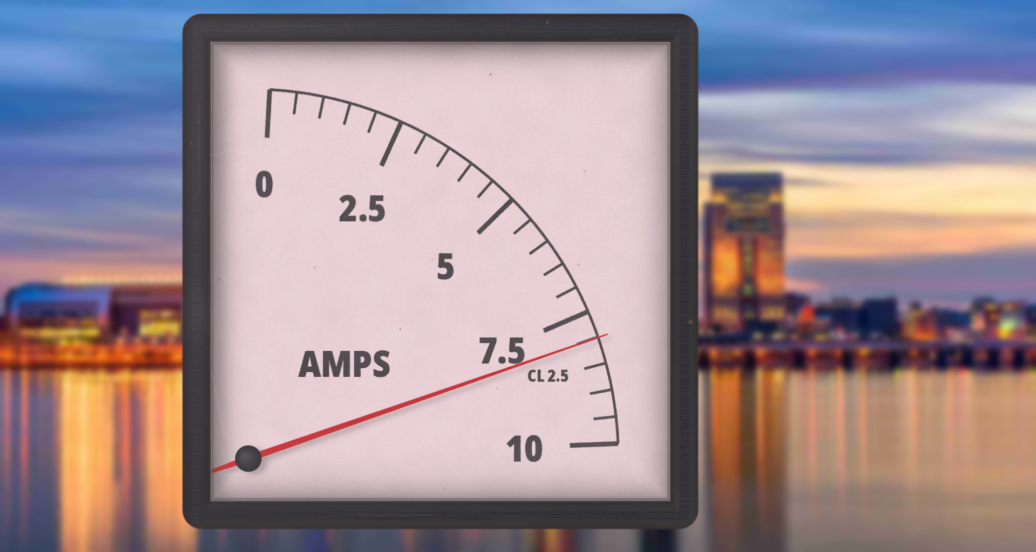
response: 8; A
